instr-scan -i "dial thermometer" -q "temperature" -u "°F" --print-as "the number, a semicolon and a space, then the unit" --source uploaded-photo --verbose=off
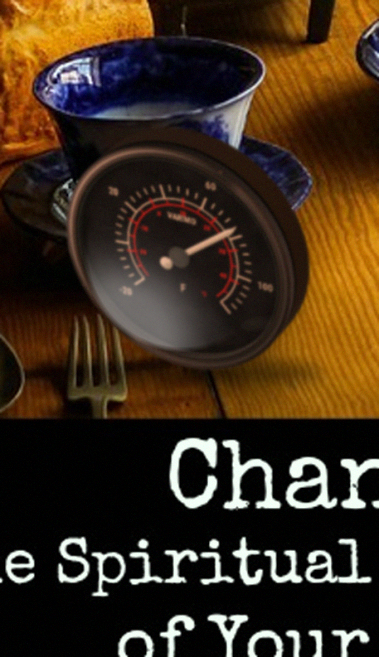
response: 76; °F
